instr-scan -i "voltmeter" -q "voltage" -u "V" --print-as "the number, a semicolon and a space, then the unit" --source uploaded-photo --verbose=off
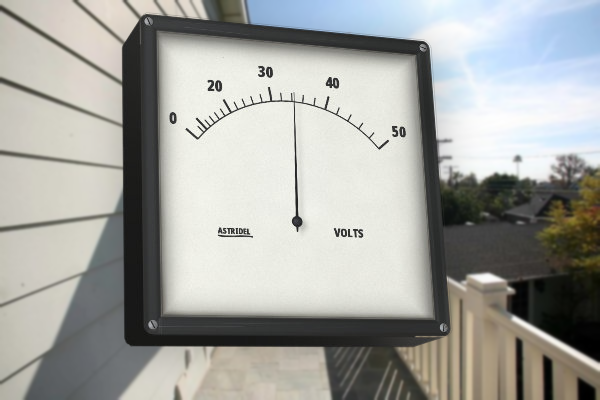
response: 34; V
